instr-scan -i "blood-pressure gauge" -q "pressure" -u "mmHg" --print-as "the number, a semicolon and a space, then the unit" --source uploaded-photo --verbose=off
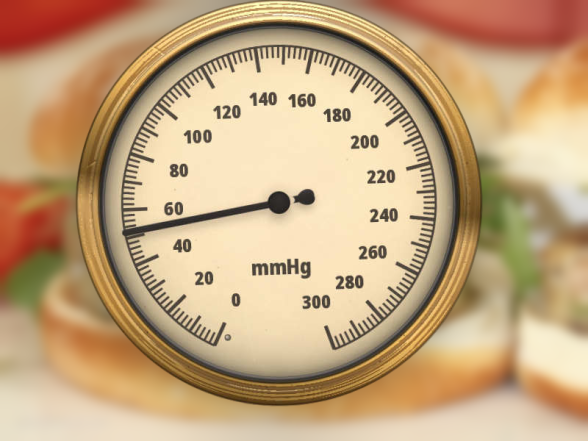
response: 52; mmHg
